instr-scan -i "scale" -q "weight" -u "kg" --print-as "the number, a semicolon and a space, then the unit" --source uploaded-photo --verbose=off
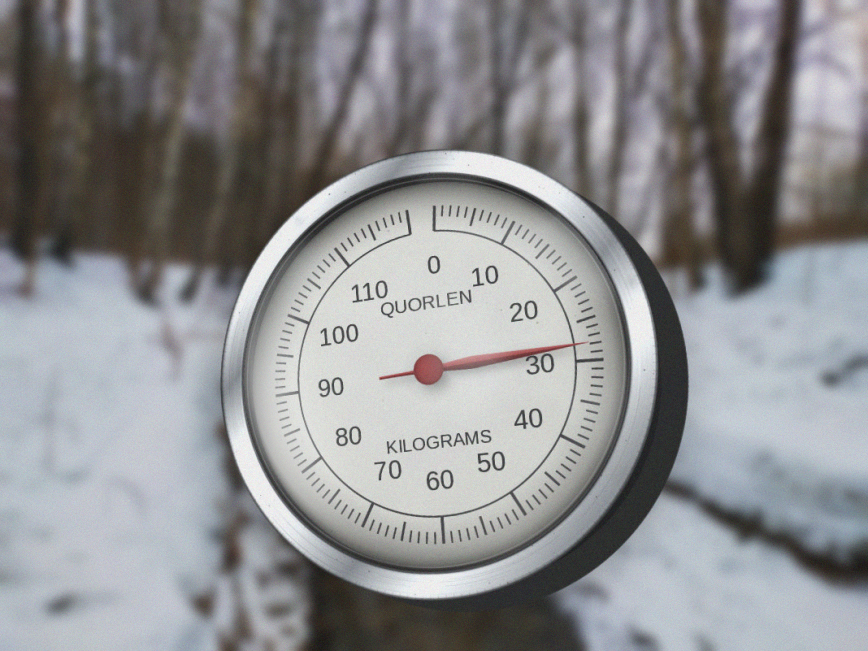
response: 28; kg
